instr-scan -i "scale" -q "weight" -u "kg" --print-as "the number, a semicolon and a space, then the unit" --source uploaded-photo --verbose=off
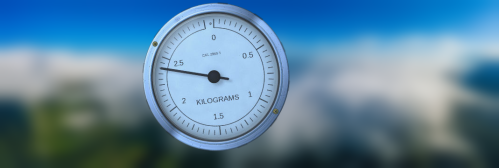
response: 2.4; kg
